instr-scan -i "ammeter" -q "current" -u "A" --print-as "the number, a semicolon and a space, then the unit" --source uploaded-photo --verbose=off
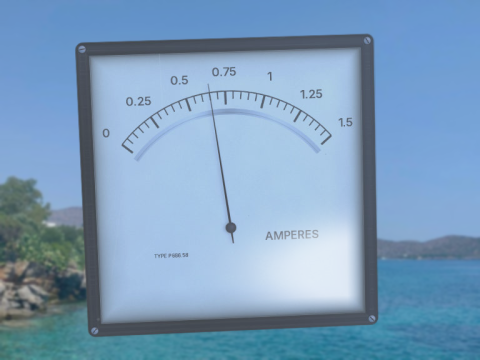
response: 0.65; A
